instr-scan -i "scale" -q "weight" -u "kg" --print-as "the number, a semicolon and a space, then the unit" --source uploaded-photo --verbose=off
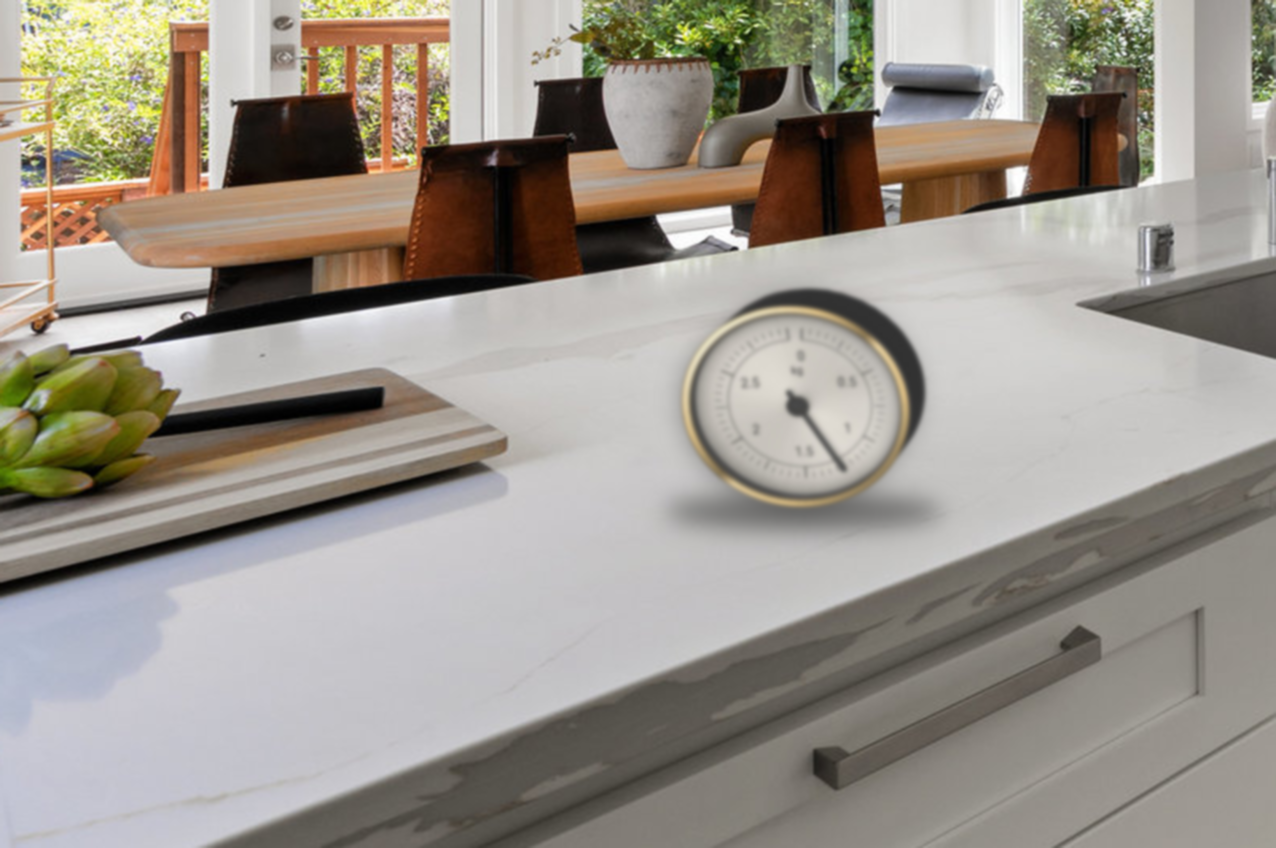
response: 1.25; kg
